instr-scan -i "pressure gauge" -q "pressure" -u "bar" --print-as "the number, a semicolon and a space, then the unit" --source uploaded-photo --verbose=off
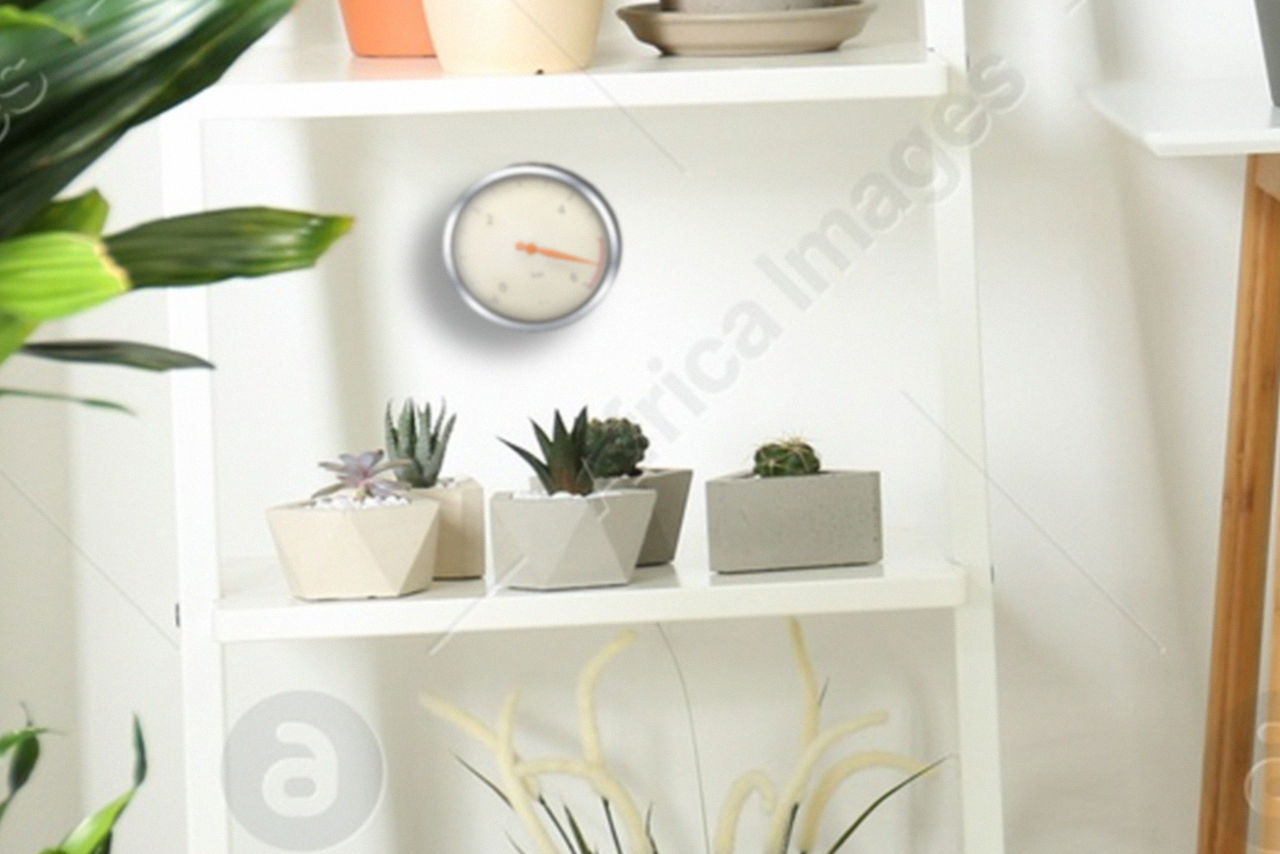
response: 5.5; bar
